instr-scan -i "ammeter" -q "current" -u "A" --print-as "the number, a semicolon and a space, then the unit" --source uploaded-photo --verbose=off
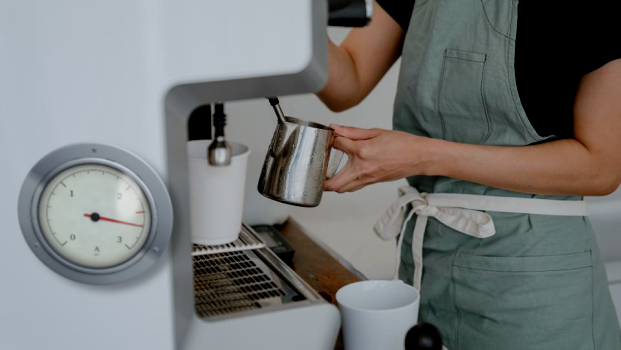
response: 2.6; A
